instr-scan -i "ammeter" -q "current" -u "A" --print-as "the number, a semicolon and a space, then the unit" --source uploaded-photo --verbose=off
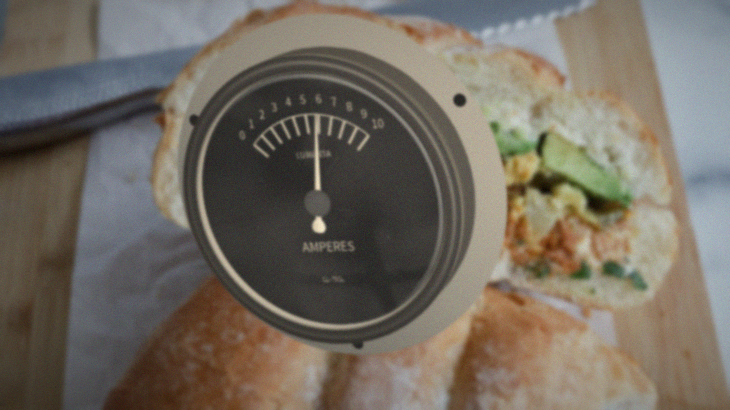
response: 6; A
